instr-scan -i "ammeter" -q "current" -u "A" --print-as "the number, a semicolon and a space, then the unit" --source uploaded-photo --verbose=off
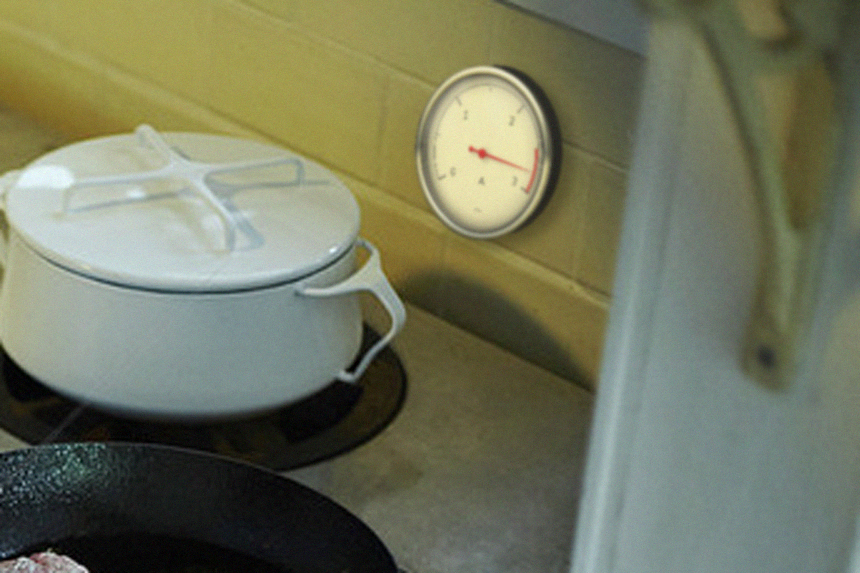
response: 2.75; A
